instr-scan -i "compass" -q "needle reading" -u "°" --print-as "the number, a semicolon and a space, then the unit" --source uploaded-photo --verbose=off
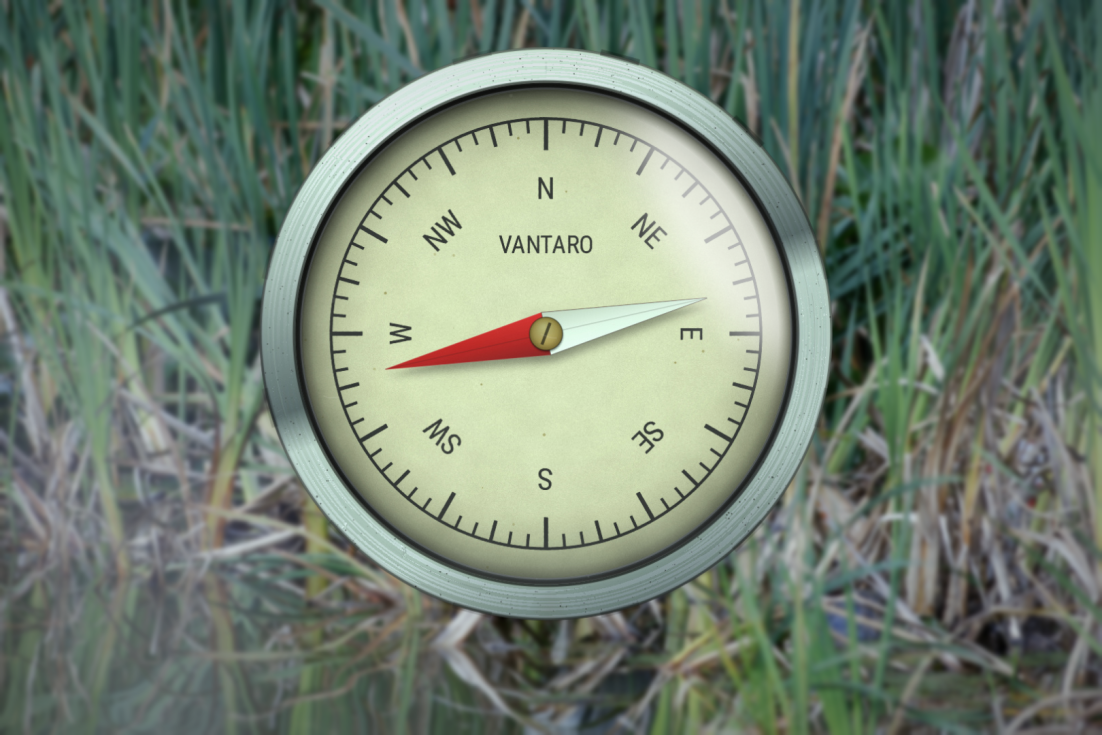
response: 257.5; °
